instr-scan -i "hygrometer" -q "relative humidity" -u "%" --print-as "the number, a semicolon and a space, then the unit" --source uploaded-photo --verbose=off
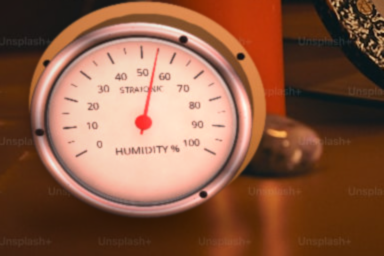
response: 55; %
